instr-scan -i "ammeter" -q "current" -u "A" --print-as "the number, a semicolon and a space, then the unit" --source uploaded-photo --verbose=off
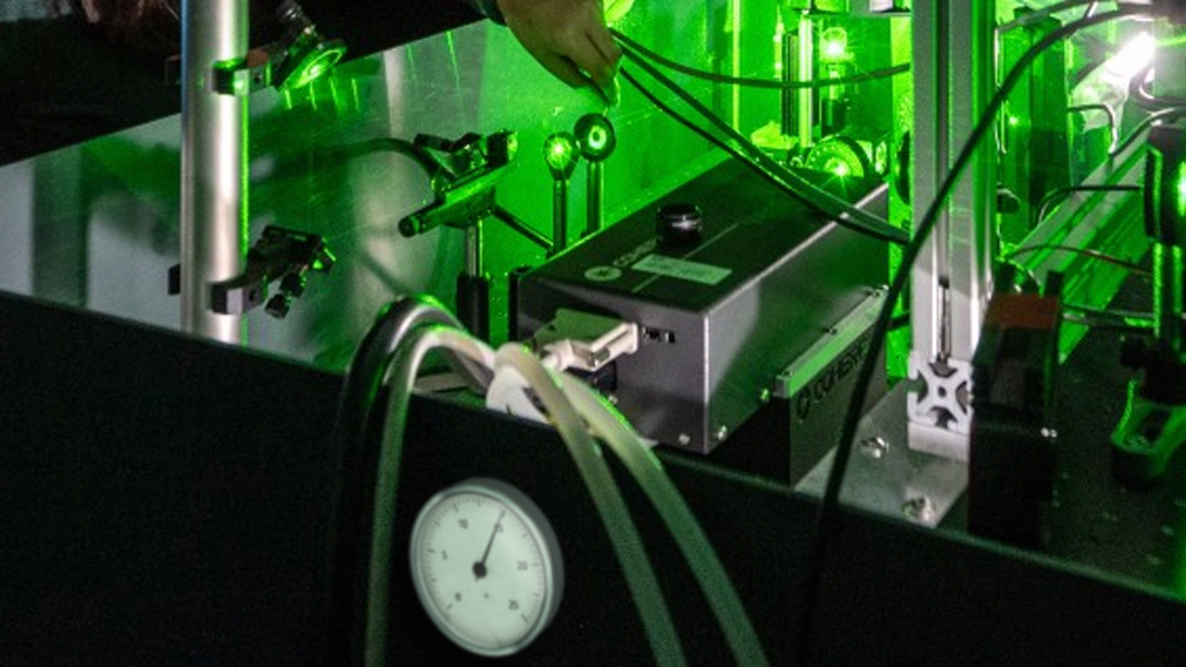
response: 15; A
